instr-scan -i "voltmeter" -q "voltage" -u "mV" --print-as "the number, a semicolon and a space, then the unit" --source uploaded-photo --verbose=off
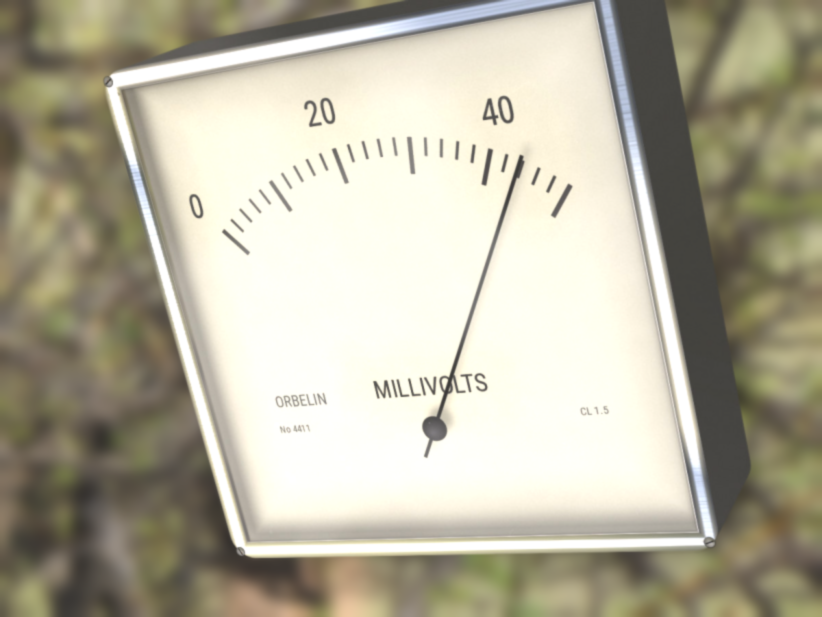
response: 44; mV
